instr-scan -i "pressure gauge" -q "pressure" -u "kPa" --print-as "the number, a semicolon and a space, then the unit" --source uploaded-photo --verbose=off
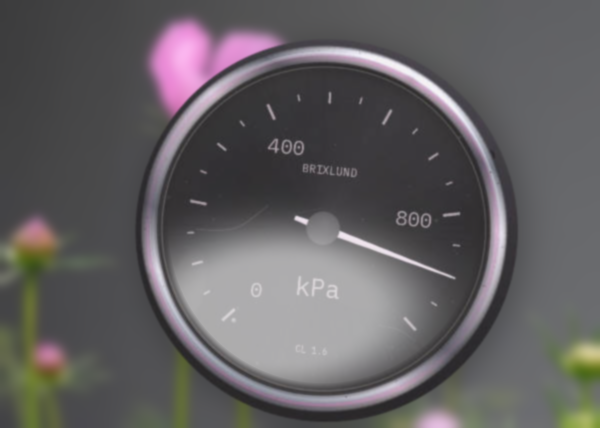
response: 900; kPa
